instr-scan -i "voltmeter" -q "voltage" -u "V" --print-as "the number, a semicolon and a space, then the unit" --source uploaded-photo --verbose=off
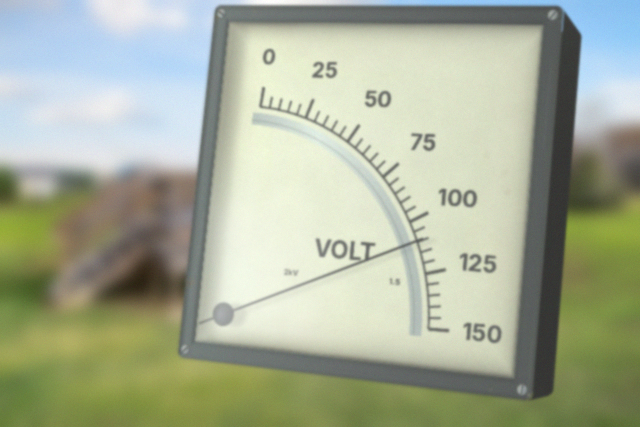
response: 110; V
